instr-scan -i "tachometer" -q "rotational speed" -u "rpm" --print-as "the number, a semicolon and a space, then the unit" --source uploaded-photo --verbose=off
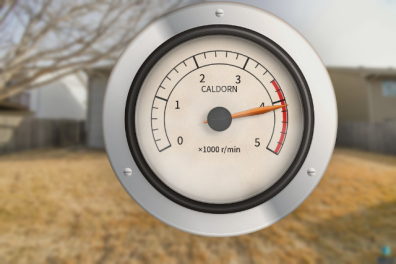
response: 4100; rpm
